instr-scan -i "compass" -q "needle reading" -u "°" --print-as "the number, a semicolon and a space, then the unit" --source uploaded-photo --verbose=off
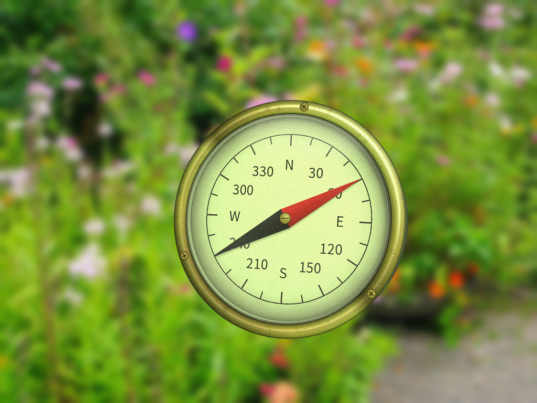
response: 60; °
